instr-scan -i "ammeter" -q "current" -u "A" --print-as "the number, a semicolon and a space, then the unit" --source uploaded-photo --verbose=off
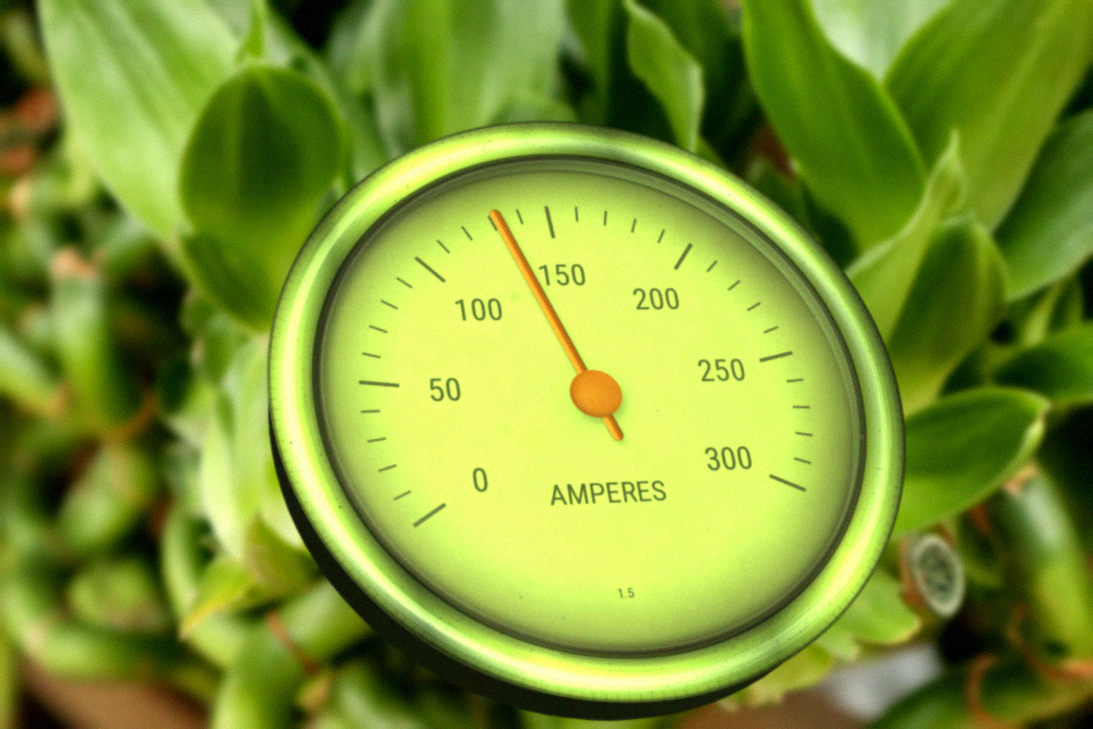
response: 130; A
